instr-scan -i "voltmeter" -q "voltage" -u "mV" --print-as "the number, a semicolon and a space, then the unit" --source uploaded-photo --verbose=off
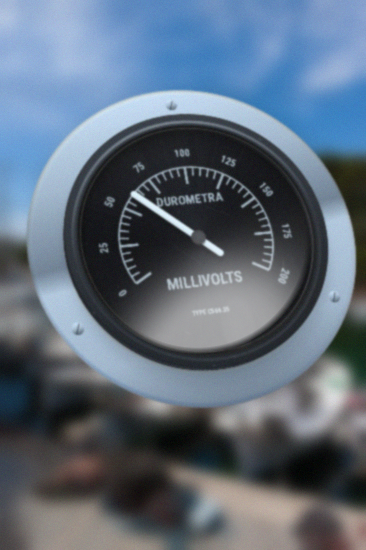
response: 60; mV
